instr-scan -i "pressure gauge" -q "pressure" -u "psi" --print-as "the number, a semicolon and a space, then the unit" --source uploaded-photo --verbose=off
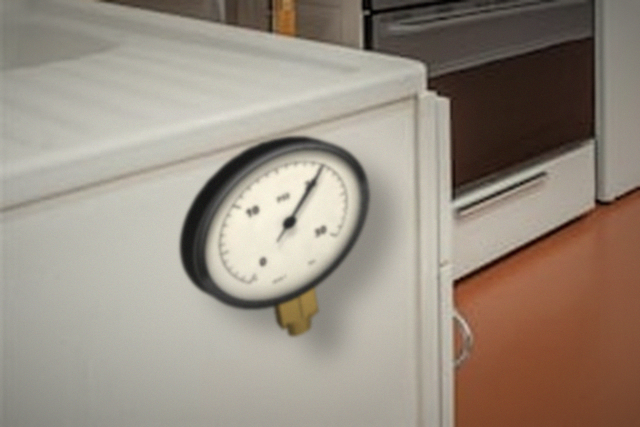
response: 20; psi
